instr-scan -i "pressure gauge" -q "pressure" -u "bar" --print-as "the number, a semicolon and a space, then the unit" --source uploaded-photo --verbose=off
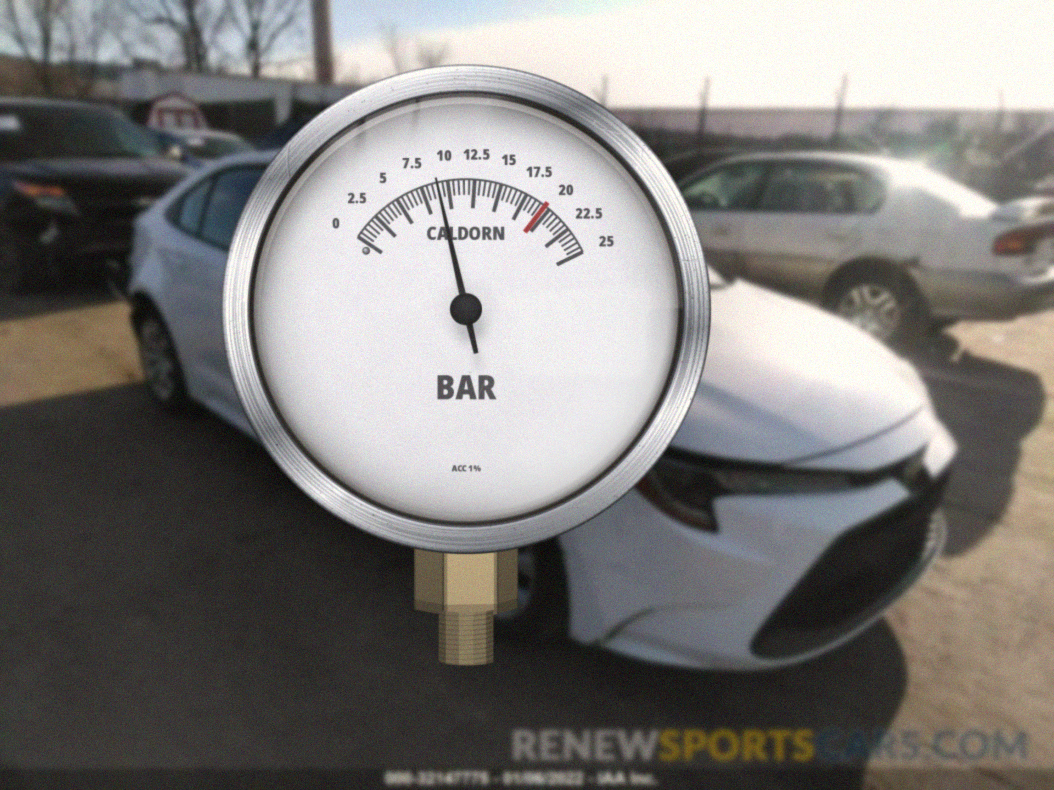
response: 9; bar
